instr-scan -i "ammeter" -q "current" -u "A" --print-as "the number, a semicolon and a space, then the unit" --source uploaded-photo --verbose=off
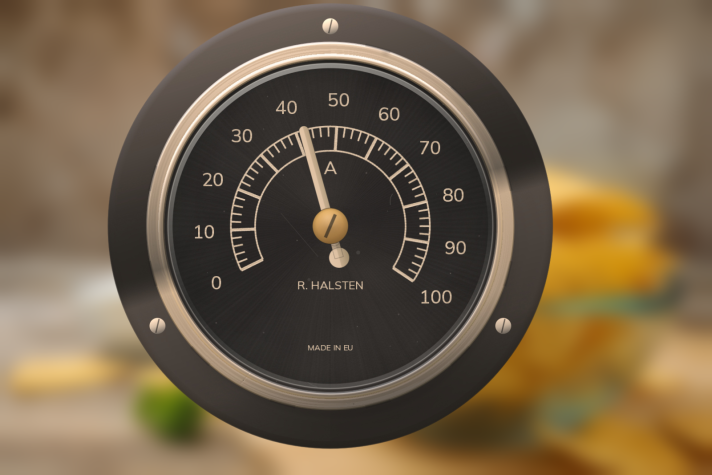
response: 42; A
